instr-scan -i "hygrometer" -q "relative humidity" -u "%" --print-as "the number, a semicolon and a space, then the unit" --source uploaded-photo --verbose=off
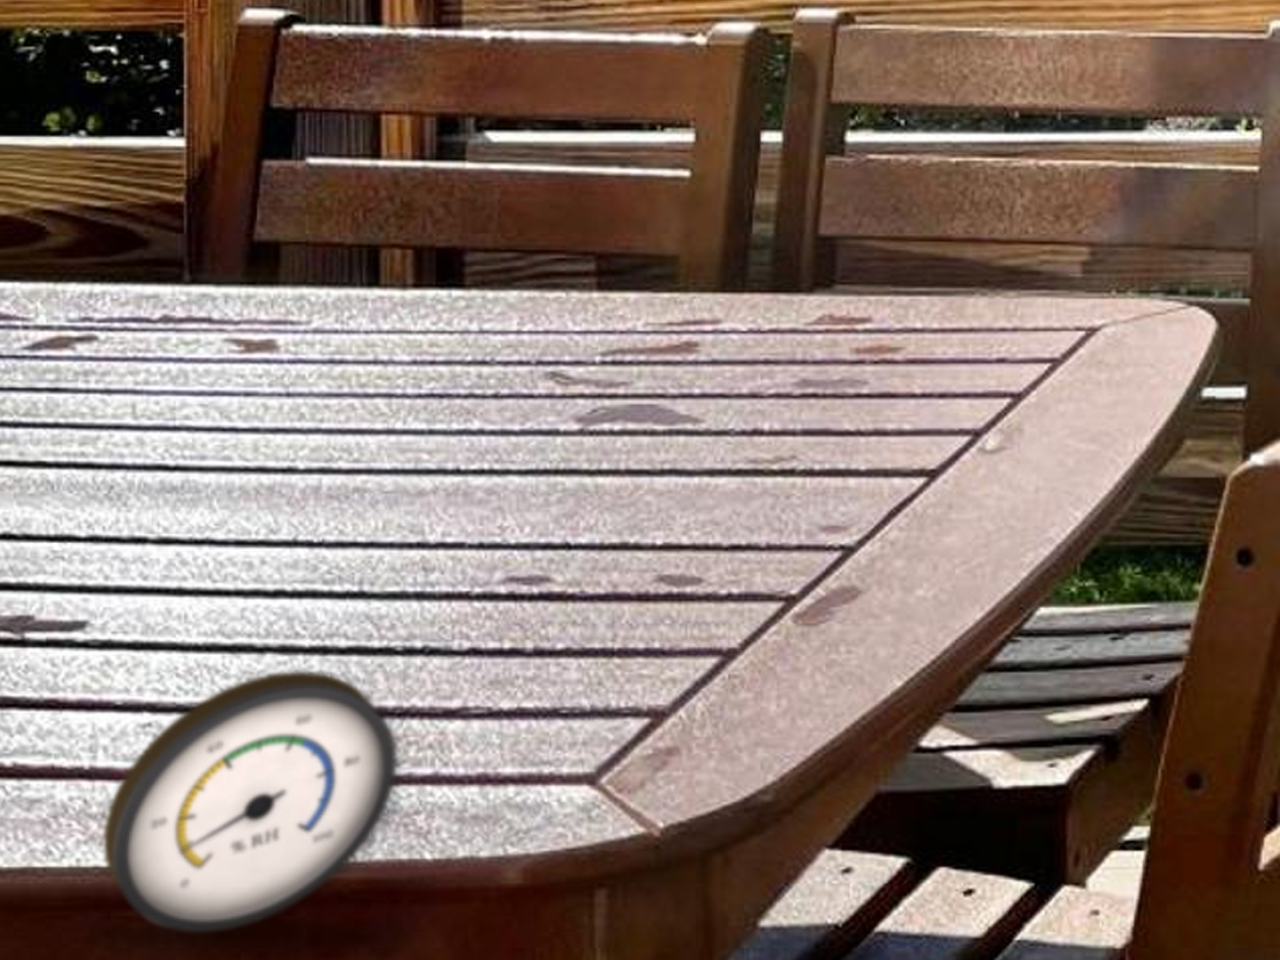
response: 10; %
